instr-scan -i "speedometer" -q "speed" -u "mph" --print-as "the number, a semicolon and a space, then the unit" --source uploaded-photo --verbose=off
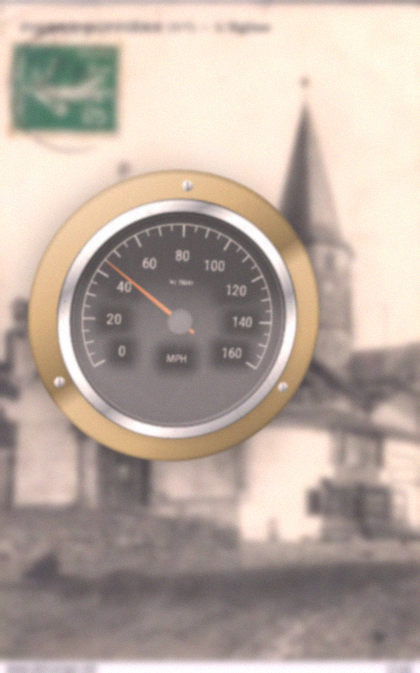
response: 45; mph
